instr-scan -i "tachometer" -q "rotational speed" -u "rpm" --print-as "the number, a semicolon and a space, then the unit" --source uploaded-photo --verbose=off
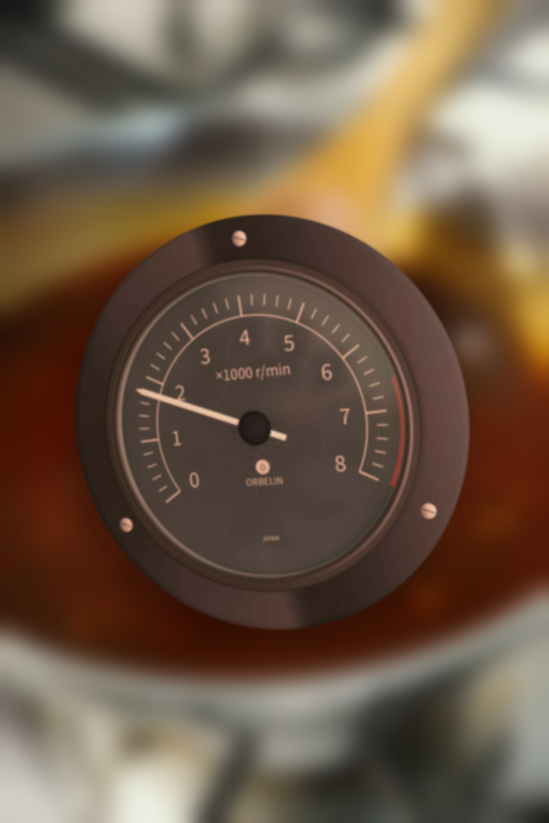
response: 1800; rpm
